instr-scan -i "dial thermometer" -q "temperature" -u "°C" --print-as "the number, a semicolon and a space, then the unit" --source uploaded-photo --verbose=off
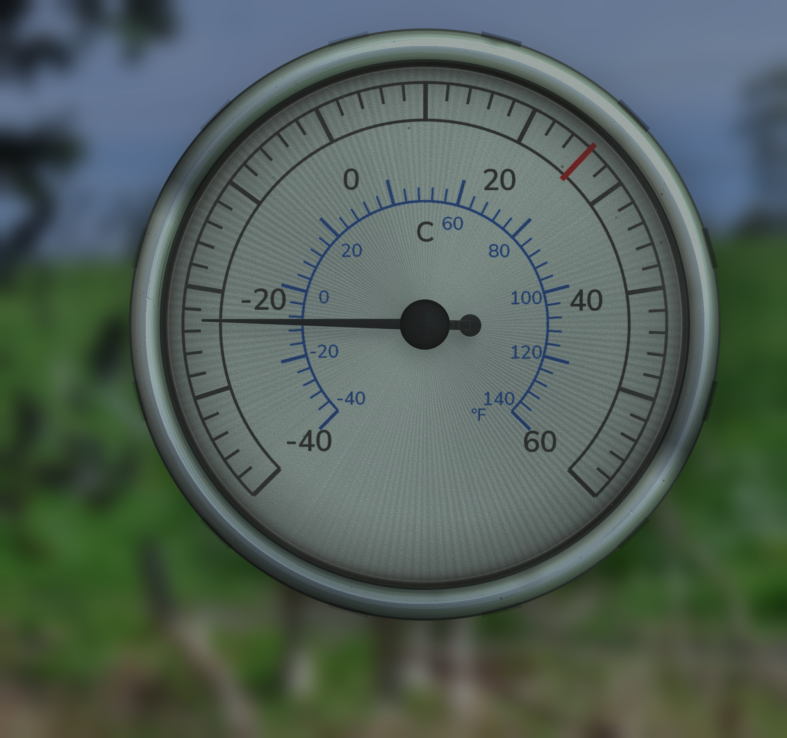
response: -23; °C
